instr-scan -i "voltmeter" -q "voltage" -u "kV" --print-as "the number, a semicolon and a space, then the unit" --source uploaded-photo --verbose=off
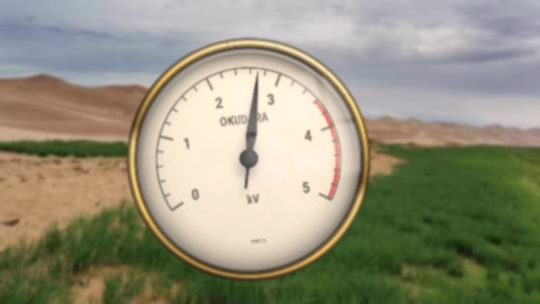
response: 2.7; kV
